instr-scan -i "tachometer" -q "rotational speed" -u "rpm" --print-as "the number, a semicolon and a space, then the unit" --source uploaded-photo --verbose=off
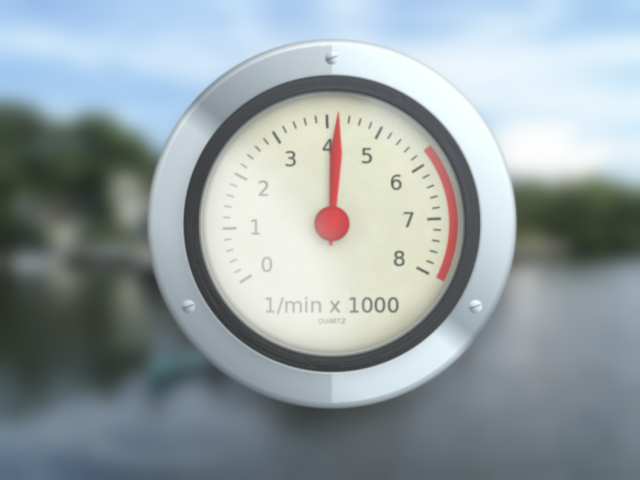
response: 4200; rpm
